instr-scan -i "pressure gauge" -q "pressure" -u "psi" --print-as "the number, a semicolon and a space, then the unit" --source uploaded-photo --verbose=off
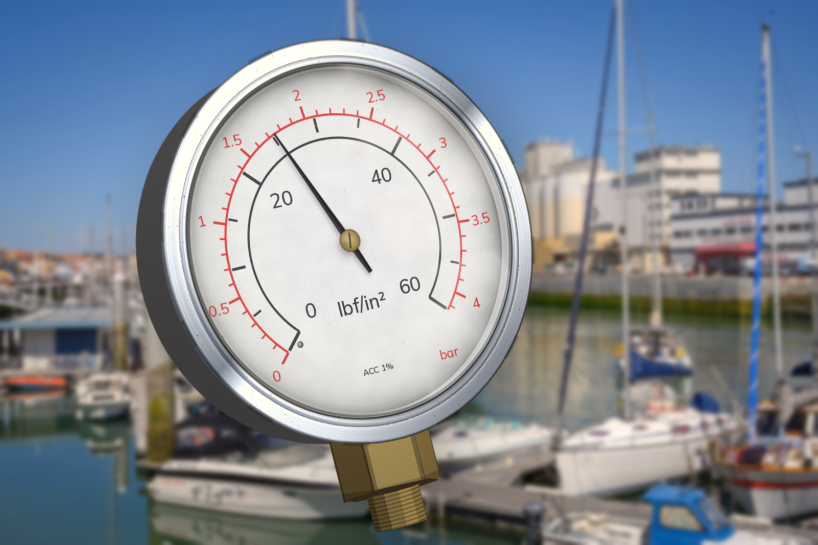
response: 25; psi
